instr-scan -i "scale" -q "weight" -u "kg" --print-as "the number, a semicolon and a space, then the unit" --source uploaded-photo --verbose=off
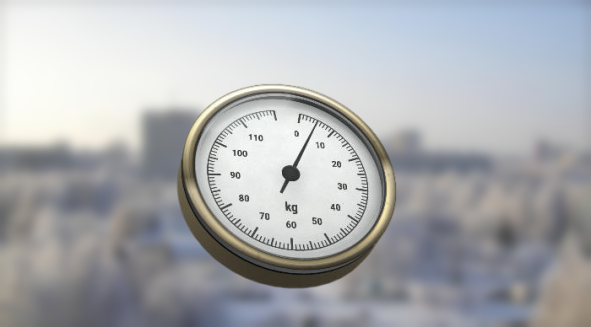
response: 5; kg
